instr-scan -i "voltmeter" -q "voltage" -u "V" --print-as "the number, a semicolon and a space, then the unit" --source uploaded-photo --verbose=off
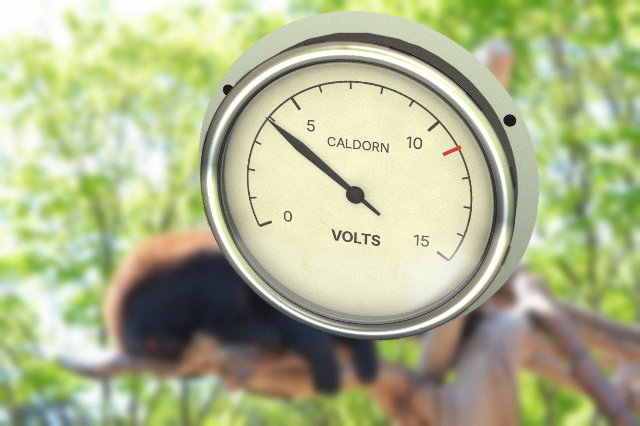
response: 4; V
